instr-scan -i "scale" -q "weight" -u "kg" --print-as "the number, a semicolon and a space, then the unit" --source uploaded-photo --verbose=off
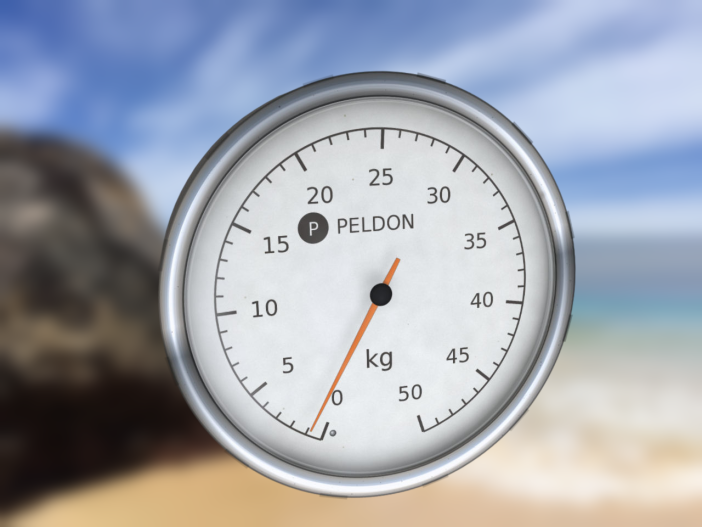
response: 1; kg
